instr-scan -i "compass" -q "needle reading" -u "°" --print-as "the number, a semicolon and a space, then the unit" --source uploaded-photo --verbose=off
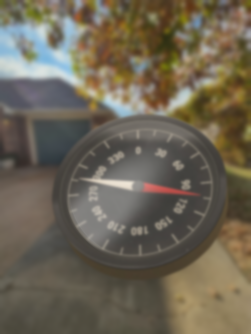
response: 105; °
